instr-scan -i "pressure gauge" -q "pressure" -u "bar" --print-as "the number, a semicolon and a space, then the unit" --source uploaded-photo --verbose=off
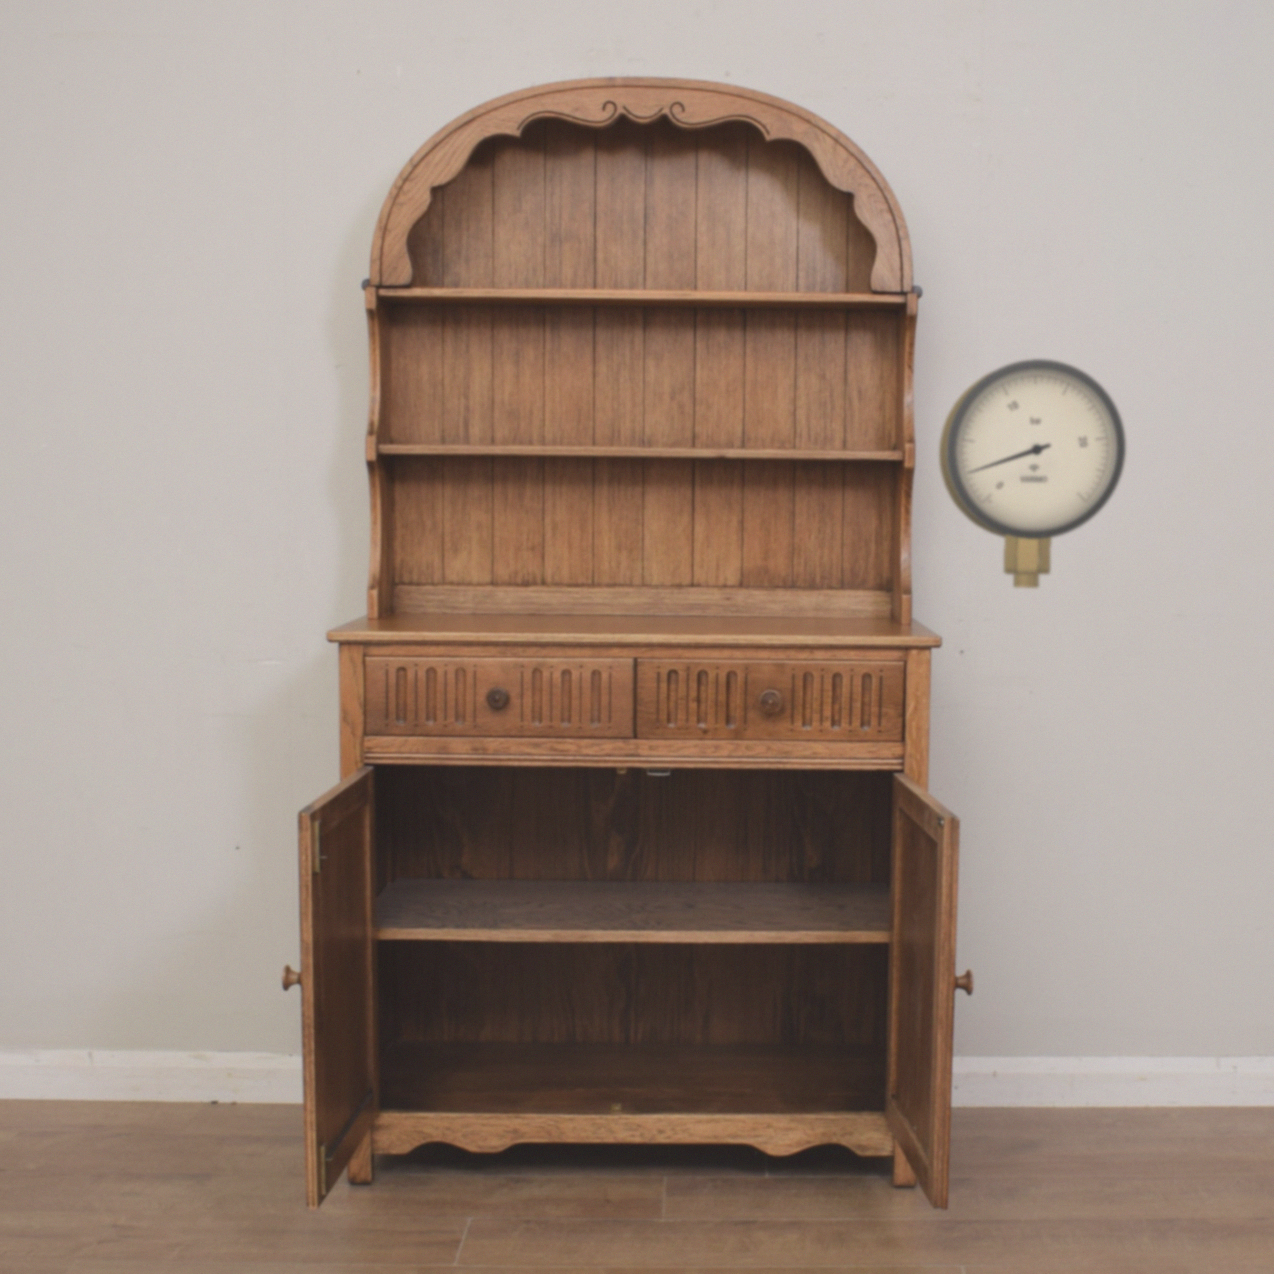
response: 2.5; bar
